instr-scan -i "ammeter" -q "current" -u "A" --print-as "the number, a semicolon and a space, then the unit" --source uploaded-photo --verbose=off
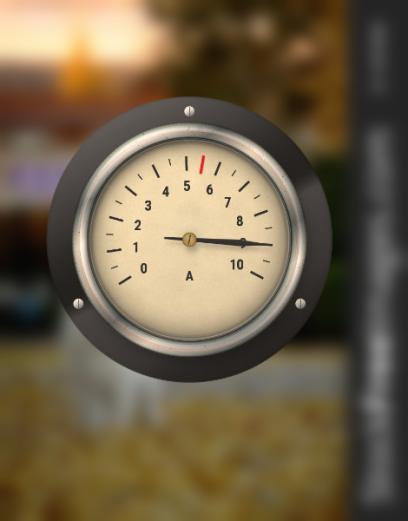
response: 9; A
